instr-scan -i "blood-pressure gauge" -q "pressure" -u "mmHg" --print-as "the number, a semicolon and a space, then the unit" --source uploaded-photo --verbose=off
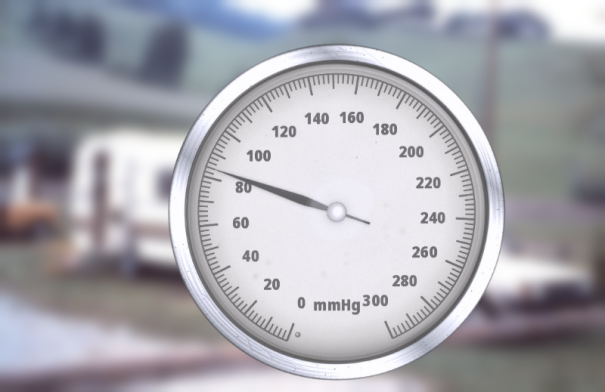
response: 84; mmHg
